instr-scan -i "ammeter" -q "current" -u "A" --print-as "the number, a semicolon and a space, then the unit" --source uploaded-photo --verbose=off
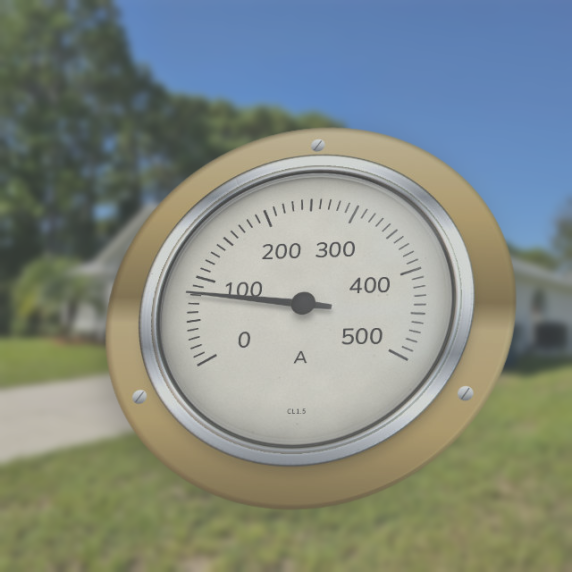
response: 80; A
